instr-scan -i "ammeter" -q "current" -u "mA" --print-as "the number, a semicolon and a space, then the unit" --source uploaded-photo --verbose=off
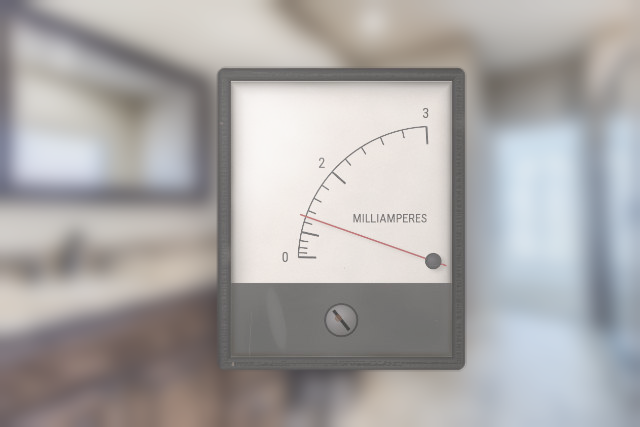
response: 1.3; mA
